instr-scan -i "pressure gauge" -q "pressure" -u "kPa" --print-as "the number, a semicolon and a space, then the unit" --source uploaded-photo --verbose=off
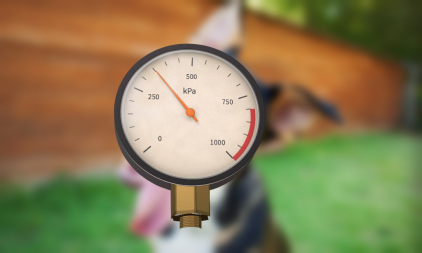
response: 350; kPa
